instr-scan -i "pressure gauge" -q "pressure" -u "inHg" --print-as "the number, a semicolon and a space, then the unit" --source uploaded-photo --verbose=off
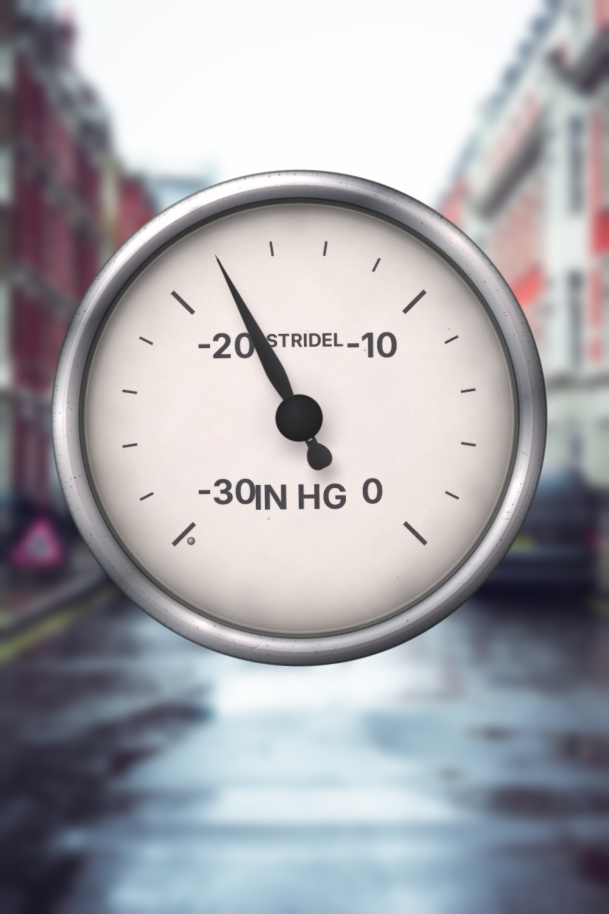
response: -18; inHg
